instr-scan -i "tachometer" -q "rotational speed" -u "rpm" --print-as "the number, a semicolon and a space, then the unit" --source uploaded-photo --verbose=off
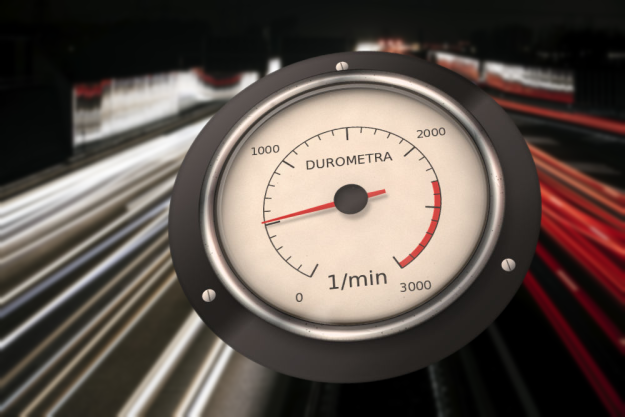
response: 500; rpm
